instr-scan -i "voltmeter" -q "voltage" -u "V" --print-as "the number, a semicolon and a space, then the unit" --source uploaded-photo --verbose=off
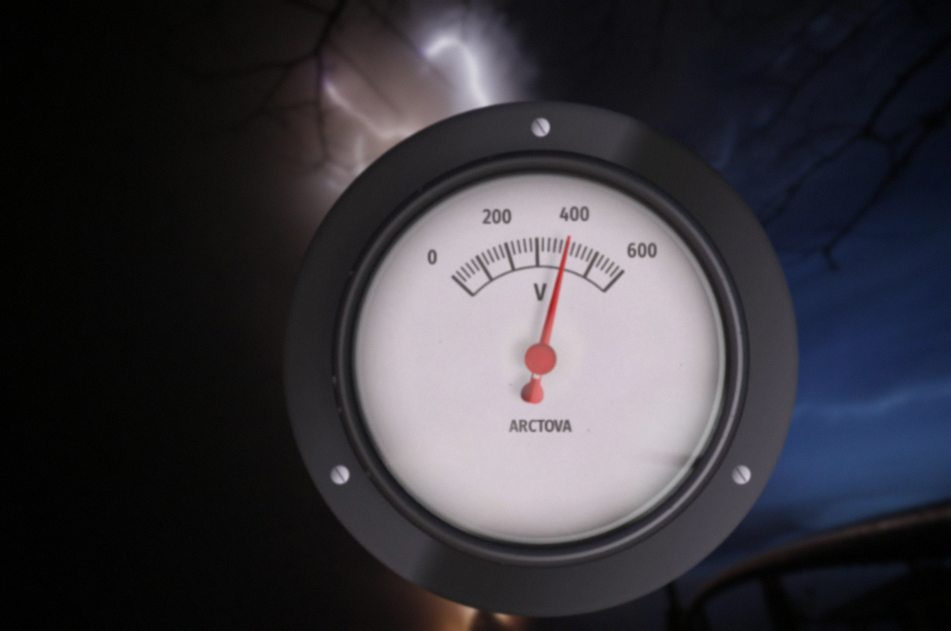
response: 400; V
